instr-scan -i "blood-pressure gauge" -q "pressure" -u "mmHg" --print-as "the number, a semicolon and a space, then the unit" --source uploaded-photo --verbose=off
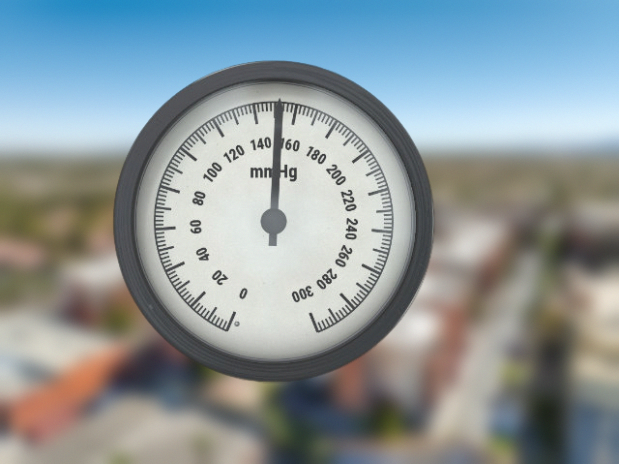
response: 152; mmHg
